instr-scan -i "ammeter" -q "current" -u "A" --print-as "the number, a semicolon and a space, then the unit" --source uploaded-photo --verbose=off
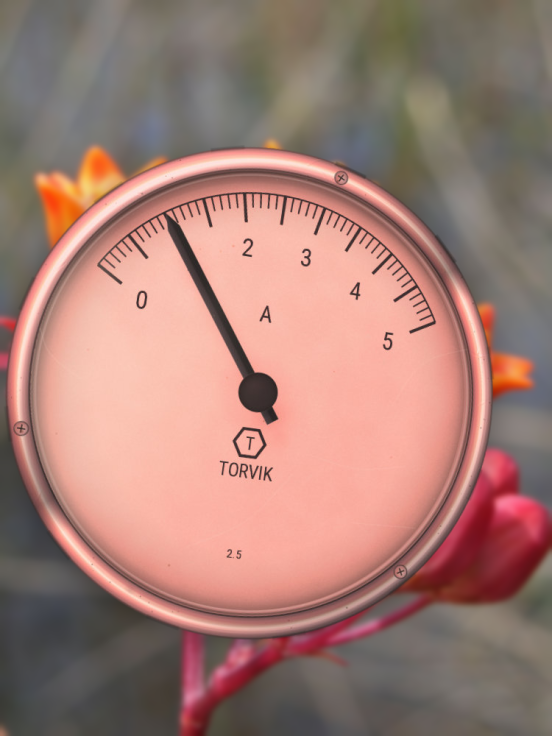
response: 1; A
